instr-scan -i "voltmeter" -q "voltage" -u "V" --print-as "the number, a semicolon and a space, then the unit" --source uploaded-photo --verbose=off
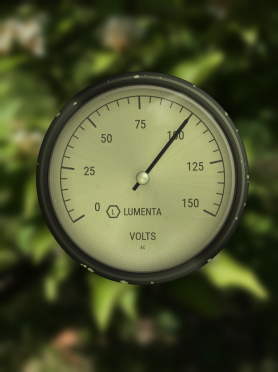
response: 100; V
